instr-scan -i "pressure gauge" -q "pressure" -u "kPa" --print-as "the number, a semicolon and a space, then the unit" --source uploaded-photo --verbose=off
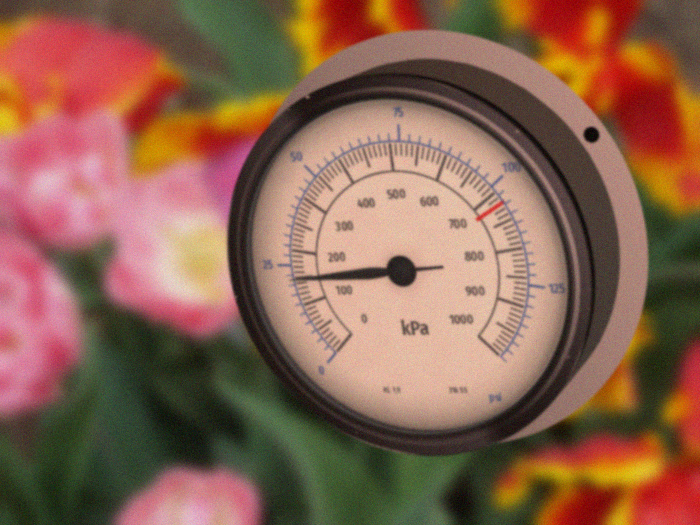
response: 150; kPa
